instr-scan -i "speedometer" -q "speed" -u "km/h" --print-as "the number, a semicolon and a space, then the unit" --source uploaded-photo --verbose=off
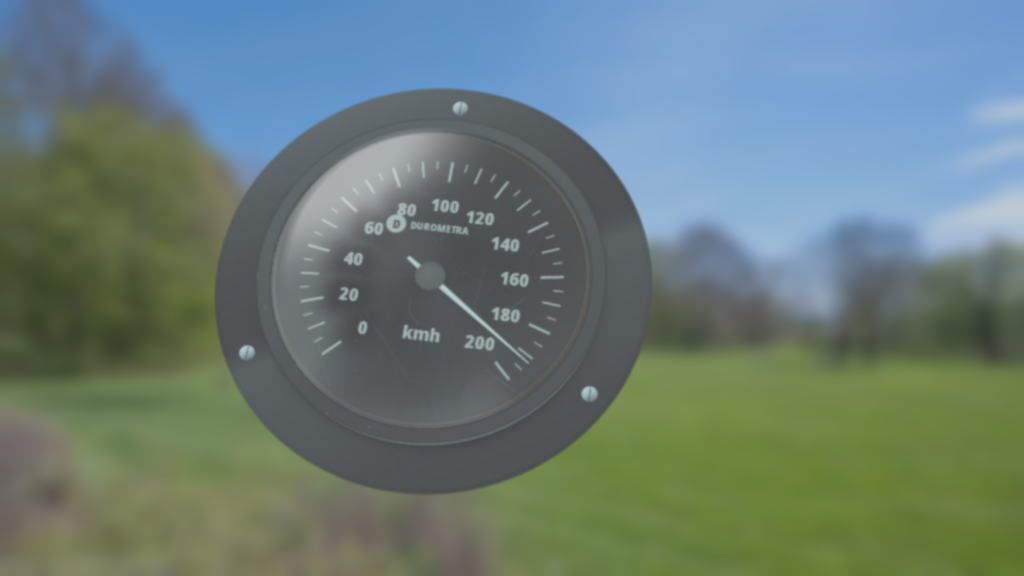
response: 192.5; km/h
